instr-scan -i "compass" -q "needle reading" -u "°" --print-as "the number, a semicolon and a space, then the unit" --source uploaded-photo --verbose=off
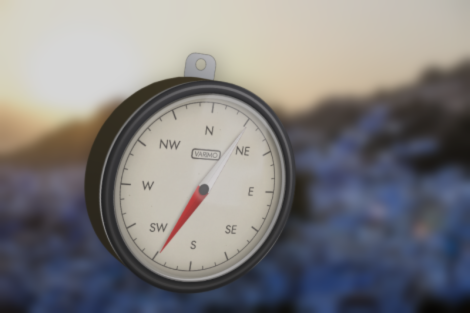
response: 210; °
